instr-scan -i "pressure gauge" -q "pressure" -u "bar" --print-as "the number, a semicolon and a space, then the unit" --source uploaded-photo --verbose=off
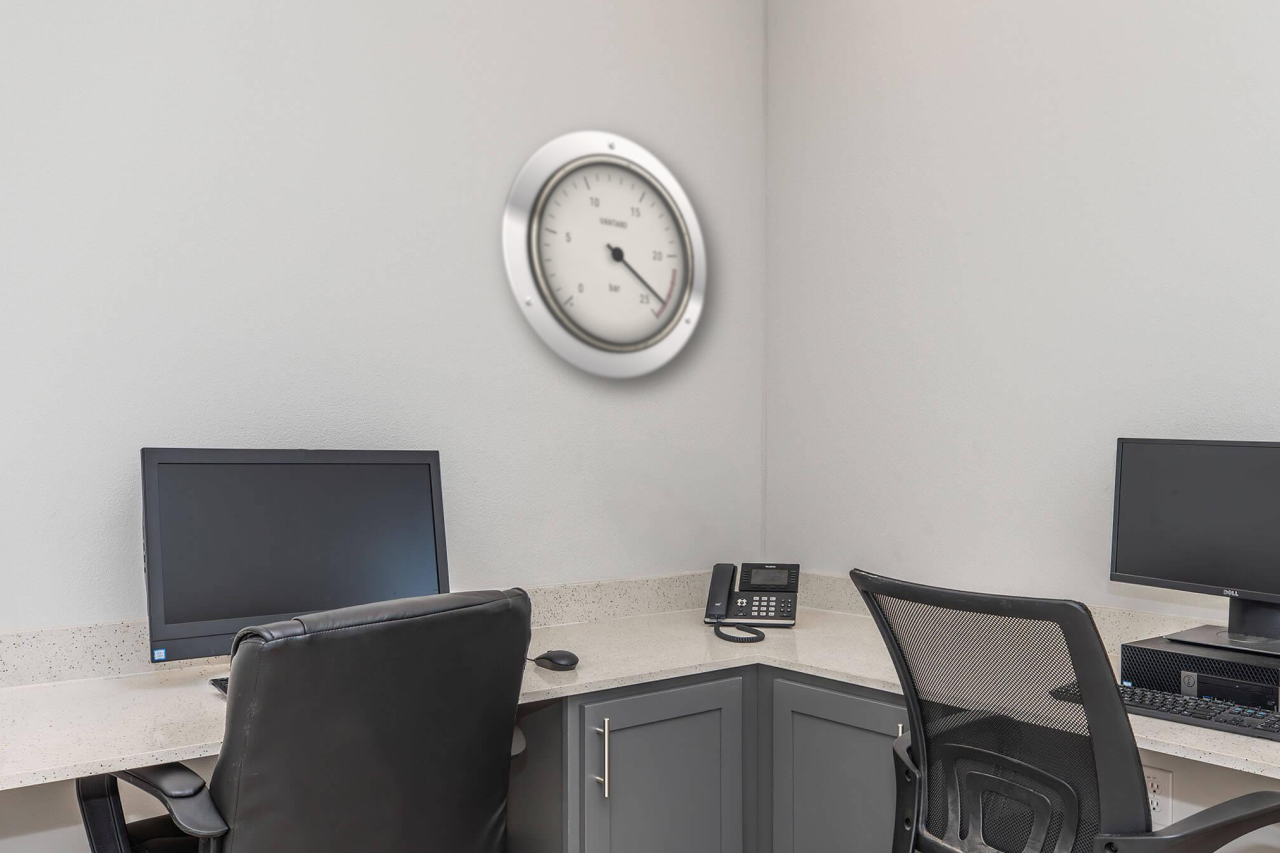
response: 24; bar
